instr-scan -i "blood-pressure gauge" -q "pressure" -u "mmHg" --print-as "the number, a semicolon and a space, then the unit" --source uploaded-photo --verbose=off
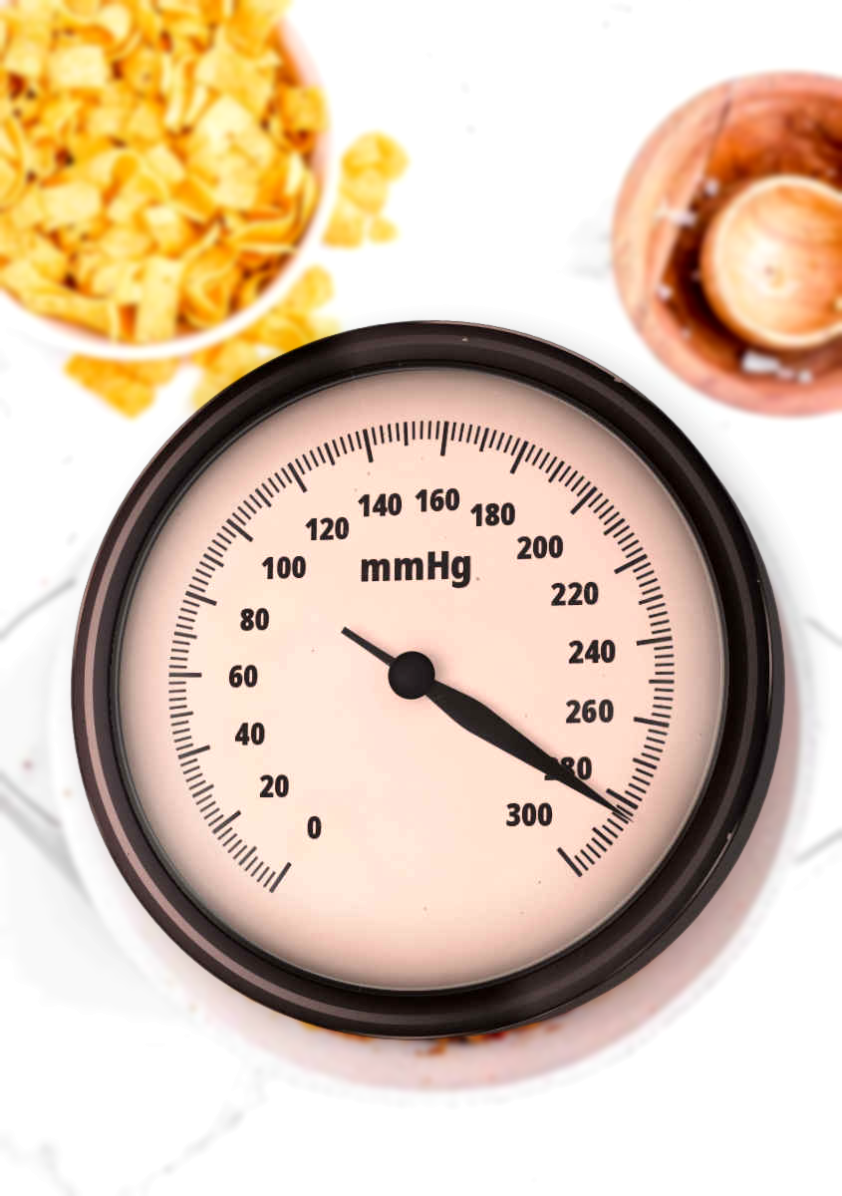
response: 283; mmHg
